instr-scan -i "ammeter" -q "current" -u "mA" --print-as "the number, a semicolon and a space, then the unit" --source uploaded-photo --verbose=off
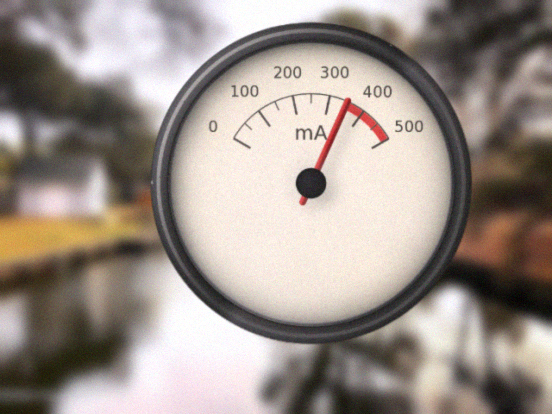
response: 350; mA
